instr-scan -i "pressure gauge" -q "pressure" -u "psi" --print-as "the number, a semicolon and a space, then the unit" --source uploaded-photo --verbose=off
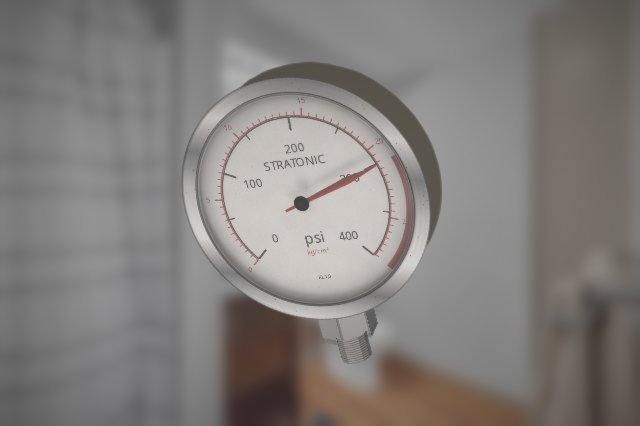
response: 300; psi
